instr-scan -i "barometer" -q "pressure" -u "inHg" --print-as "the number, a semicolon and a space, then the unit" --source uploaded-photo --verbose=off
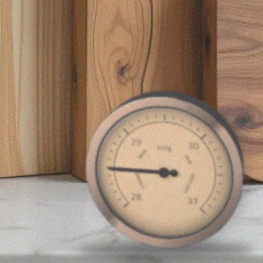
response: 28.5; inHg
